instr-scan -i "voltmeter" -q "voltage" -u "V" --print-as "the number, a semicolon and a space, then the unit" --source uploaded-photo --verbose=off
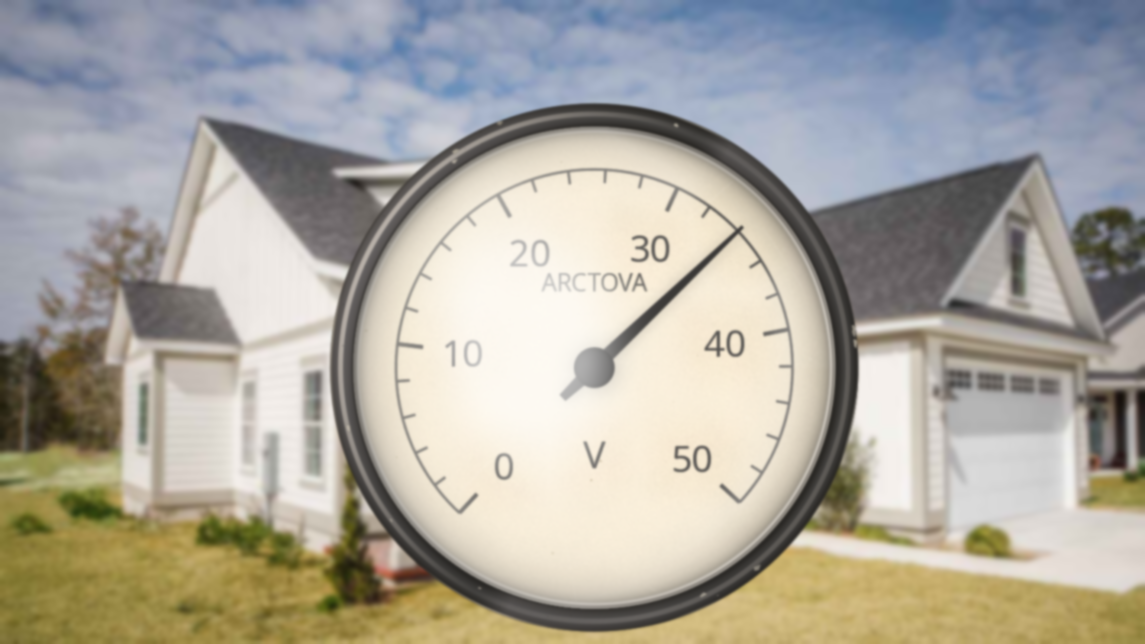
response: 34; V
